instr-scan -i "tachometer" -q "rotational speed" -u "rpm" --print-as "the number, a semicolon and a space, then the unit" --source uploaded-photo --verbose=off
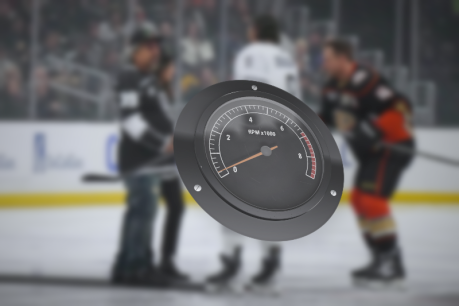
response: 200; rpm
